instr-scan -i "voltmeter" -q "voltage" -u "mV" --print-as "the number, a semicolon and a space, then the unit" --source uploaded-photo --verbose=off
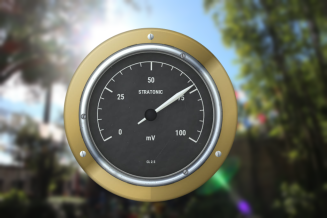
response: 72.5; mV
